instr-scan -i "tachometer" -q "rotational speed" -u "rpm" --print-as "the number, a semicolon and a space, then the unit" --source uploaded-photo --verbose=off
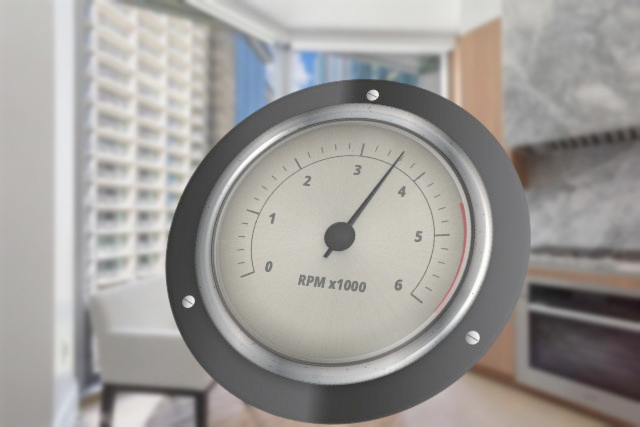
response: 3600; rpm
